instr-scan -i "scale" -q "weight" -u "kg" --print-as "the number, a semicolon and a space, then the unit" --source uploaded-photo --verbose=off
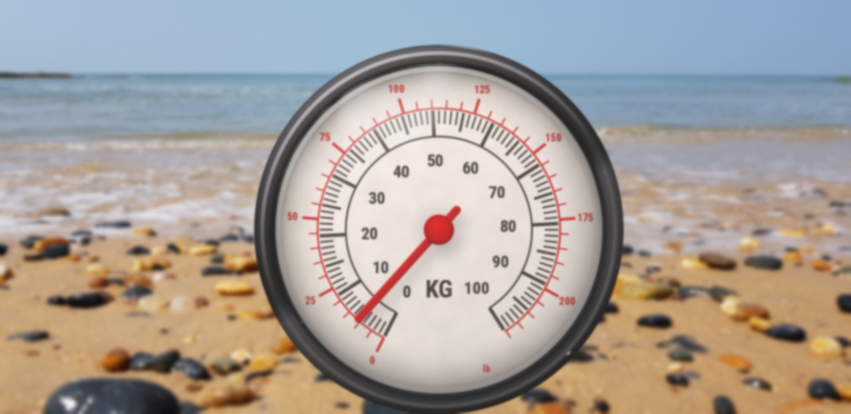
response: 5; kg
